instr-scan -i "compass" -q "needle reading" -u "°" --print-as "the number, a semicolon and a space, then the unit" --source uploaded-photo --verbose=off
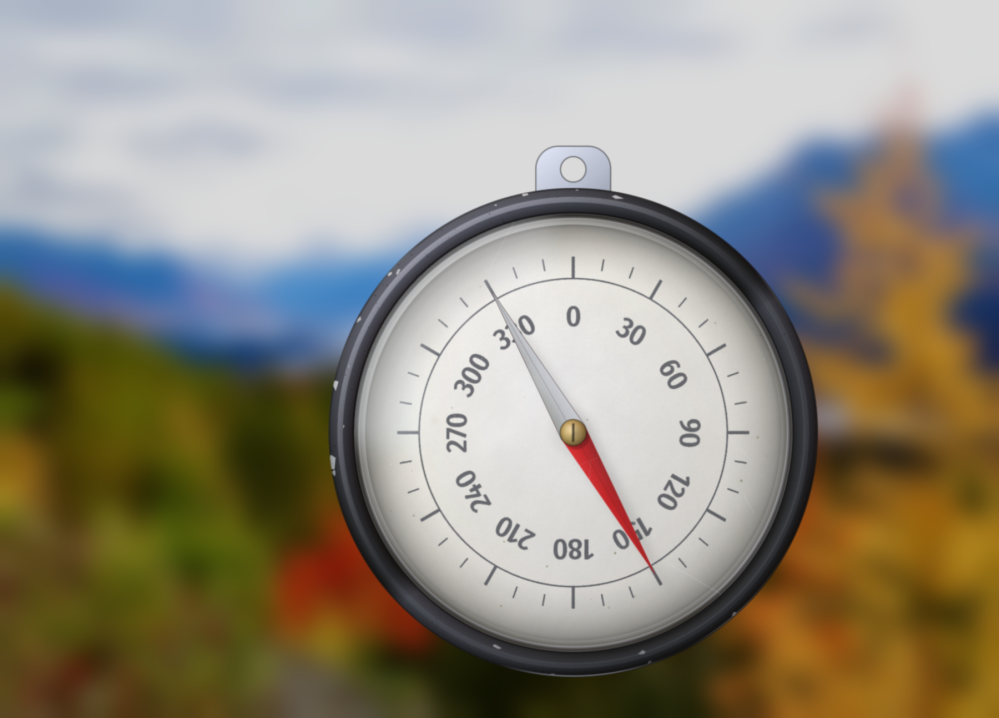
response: 150; °
